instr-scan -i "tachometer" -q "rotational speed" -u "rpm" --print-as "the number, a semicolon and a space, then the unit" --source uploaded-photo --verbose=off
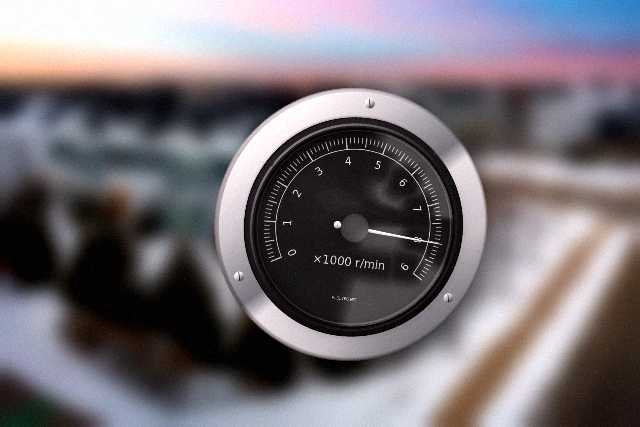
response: 8000; rpm
